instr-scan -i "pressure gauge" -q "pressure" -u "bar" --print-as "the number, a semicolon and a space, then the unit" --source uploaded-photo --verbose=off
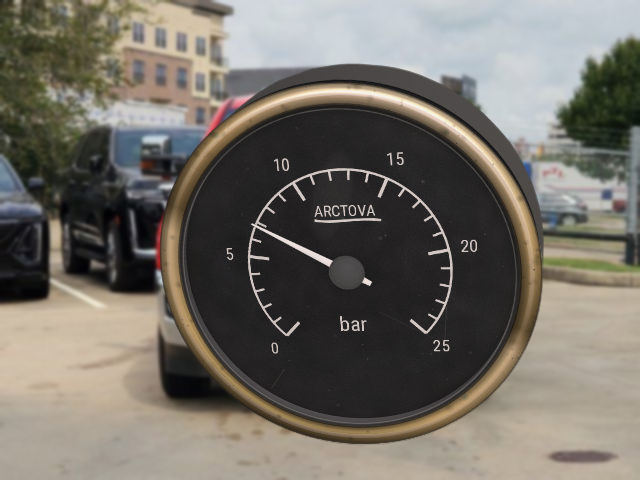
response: 7; bar
